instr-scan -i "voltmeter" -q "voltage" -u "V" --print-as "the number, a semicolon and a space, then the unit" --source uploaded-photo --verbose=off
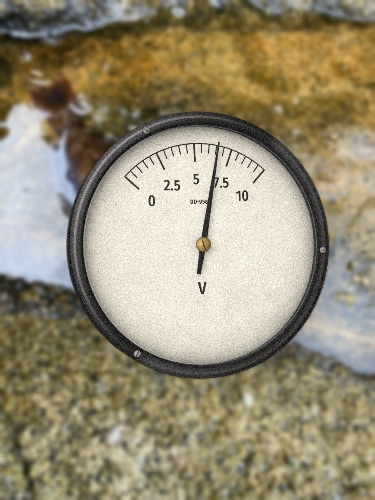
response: 6.5; V
